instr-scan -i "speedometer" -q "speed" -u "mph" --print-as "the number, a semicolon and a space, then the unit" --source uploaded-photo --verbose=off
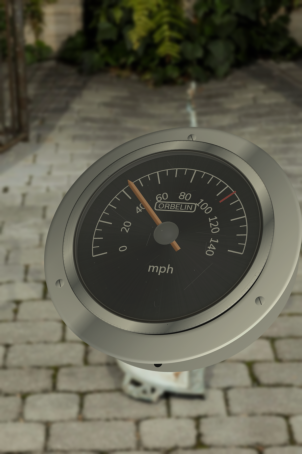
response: 45; mph
